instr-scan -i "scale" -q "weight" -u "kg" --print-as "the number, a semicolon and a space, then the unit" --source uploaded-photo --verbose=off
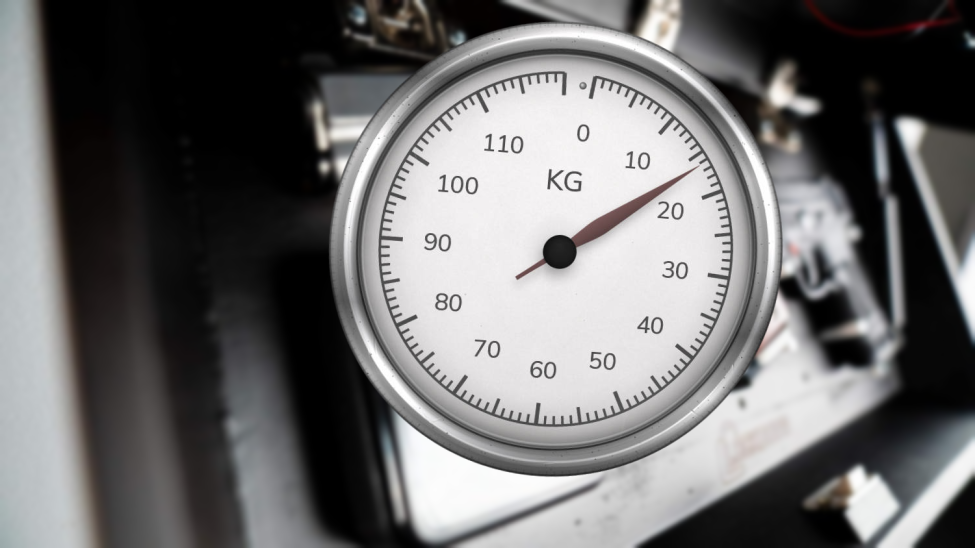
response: 16; kg
